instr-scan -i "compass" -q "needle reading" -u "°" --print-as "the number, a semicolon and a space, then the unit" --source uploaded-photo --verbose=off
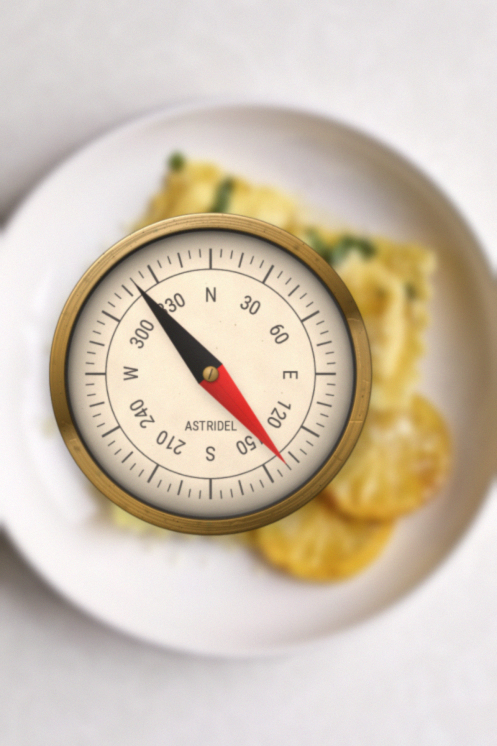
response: 140; °
